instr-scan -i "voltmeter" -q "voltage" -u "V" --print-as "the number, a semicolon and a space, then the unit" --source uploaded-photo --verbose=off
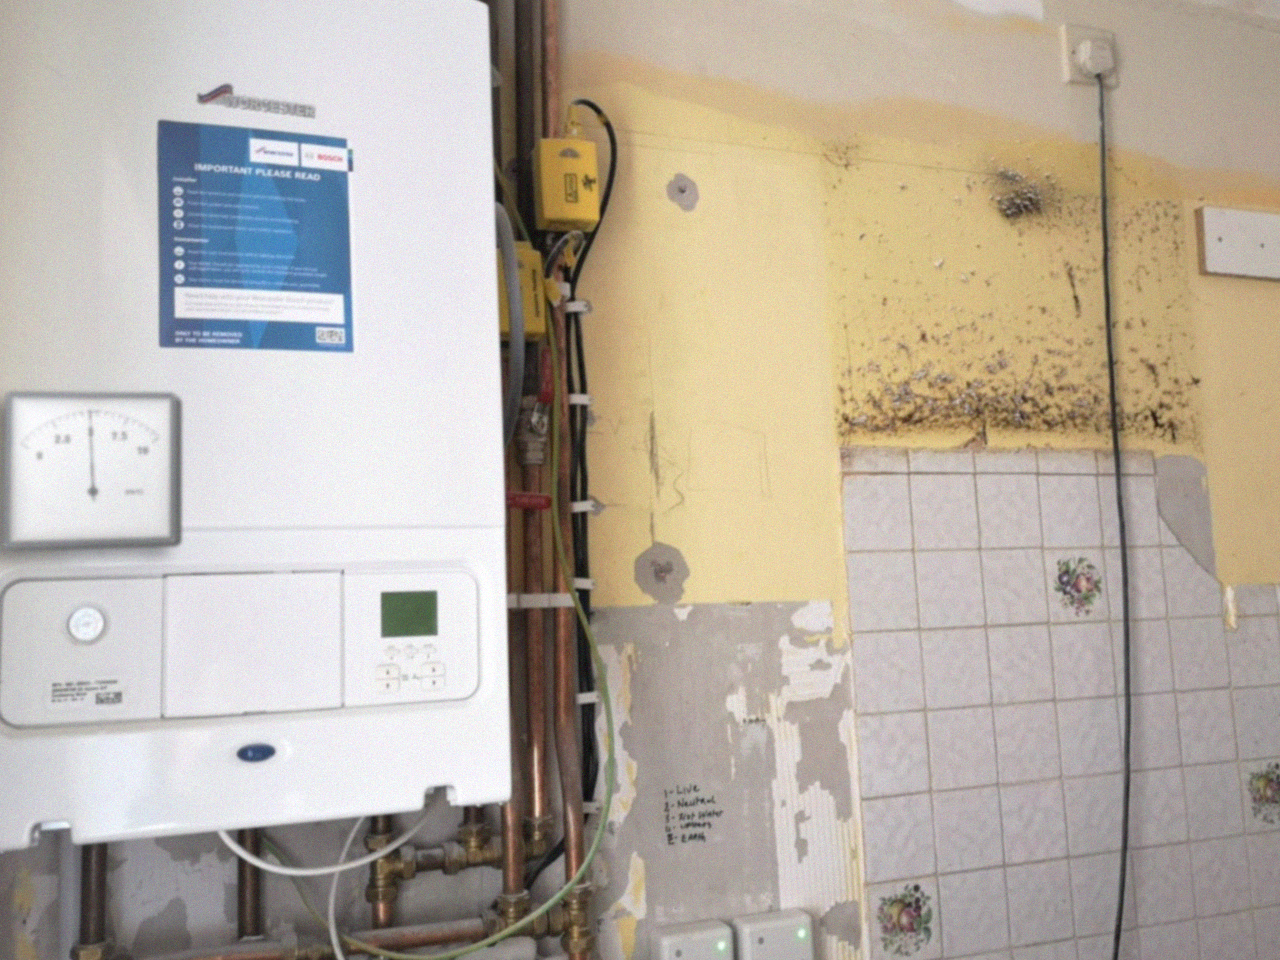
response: 5; V
